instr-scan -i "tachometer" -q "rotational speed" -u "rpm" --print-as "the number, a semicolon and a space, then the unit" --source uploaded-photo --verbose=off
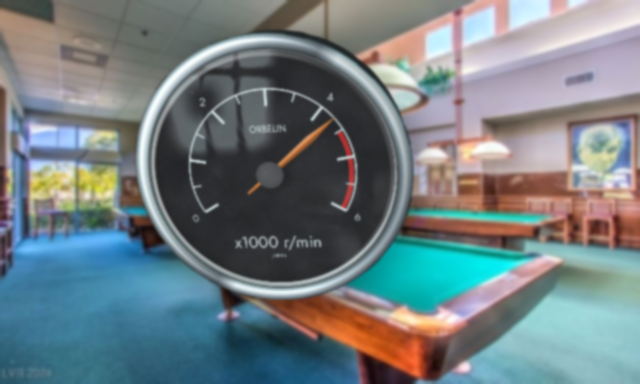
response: 4250; rpm
